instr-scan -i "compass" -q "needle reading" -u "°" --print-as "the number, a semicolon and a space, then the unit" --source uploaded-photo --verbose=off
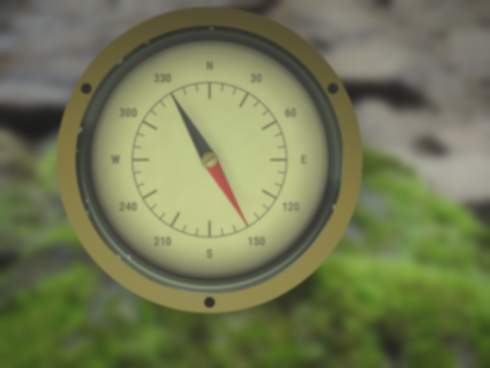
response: 150; °
